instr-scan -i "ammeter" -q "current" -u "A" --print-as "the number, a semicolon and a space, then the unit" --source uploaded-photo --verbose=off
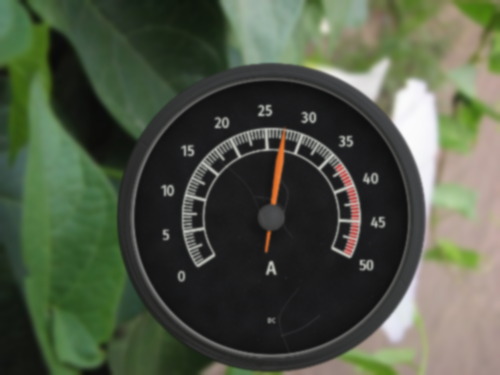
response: 27.5; A
